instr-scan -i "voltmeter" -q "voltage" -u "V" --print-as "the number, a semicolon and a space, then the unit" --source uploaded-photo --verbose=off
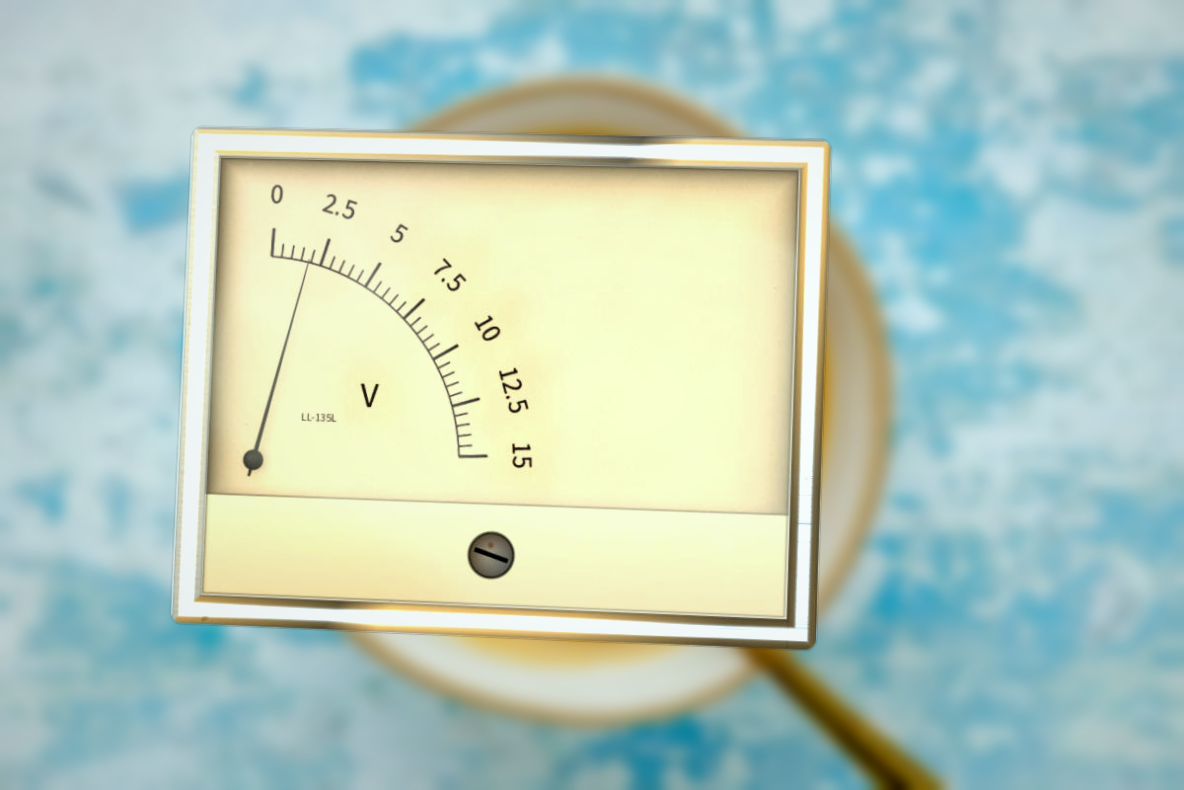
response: 2; V
